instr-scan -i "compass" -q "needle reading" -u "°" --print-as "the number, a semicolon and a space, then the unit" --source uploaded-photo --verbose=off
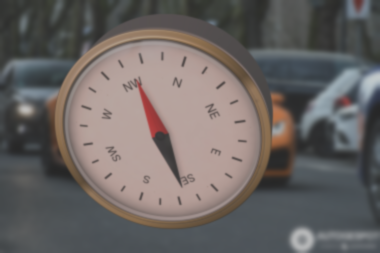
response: 322.5; °
